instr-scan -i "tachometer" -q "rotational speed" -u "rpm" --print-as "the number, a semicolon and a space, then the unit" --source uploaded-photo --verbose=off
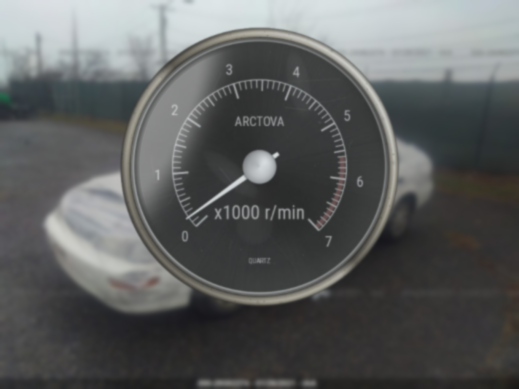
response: 200; rpm
